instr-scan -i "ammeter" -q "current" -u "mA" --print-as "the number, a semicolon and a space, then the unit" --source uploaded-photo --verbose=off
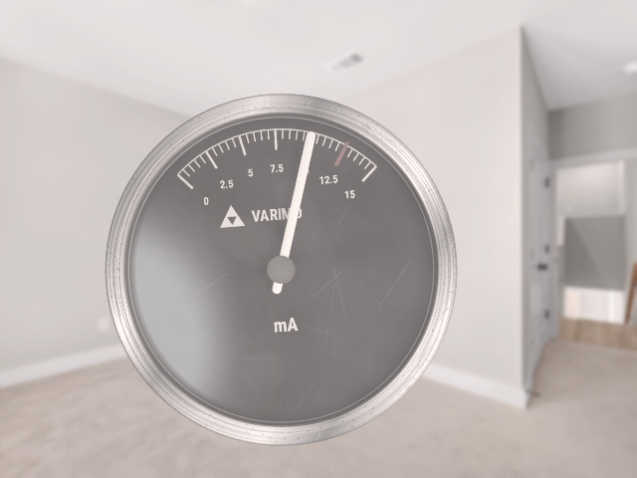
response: 10; mA
